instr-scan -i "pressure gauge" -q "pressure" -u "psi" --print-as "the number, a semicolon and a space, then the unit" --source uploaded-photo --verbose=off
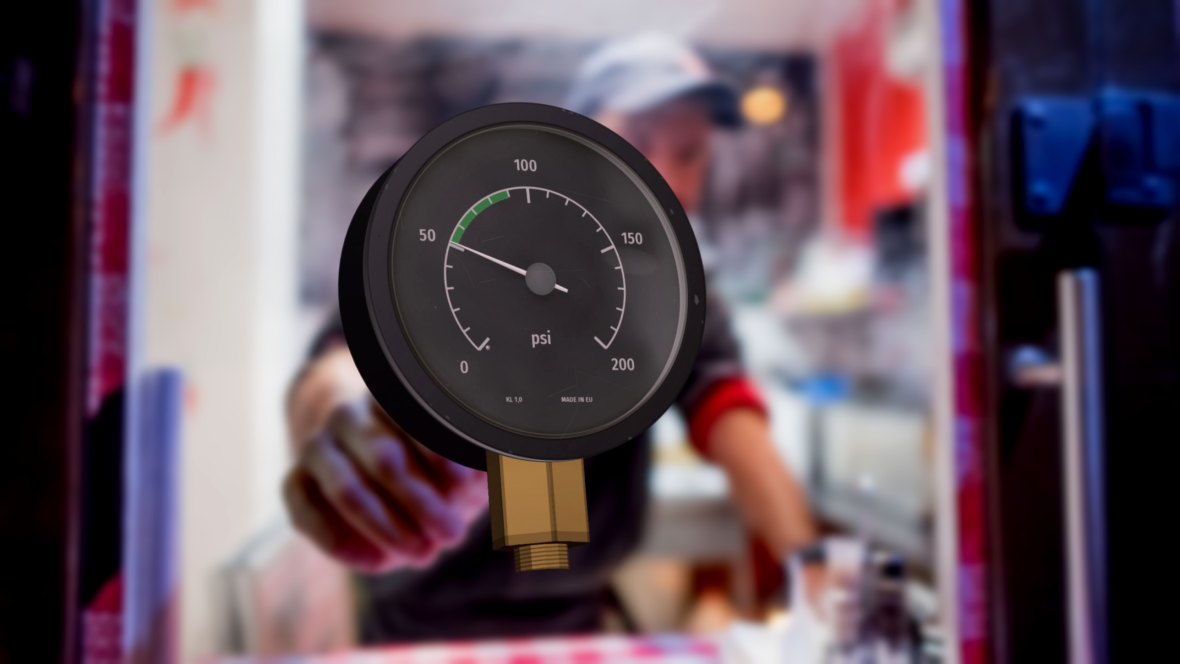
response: 50; psi
